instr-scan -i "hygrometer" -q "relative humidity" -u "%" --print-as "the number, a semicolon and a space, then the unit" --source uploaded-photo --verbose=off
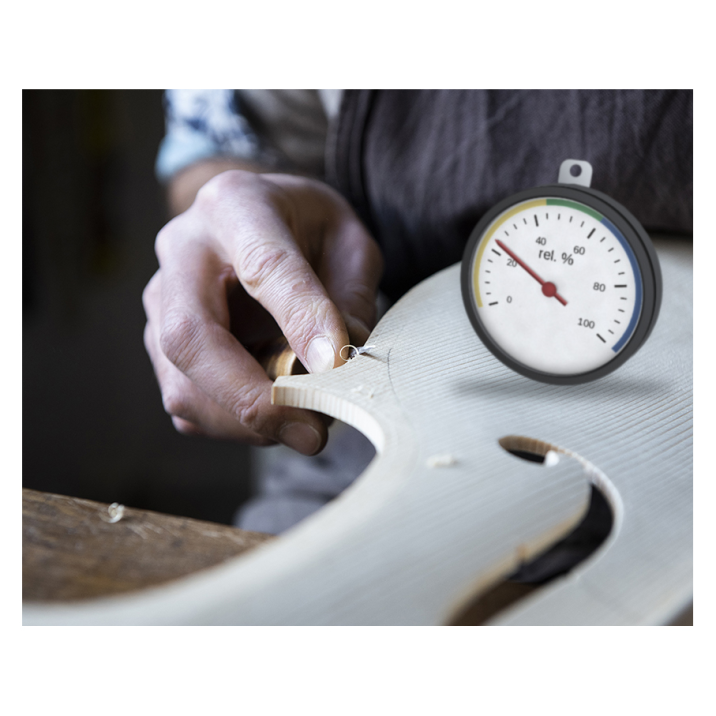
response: 24; %
